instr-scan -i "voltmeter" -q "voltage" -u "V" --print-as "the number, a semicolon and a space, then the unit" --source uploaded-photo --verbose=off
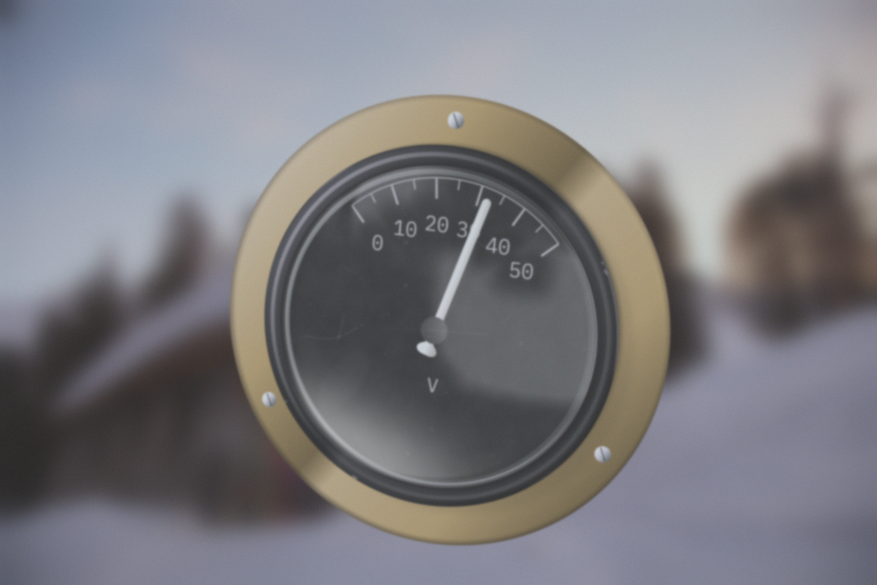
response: 32.5; V
